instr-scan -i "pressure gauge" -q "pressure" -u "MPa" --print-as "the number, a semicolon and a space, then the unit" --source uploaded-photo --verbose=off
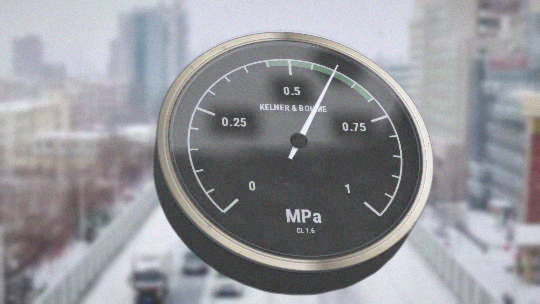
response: 0.6; MPa
